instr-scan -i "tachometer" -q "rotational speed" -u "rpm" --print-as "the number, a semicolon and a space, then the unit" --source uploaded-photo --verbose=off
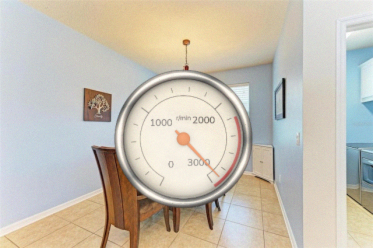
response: 2900; rpm
